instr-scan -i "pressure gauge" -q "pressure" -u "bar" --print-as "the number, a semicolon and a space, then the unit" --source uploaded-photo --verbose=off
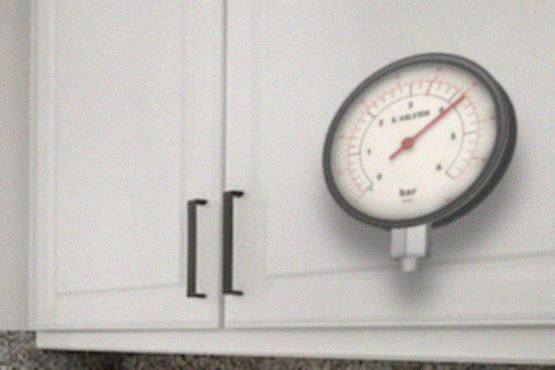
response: 4.2; bar
